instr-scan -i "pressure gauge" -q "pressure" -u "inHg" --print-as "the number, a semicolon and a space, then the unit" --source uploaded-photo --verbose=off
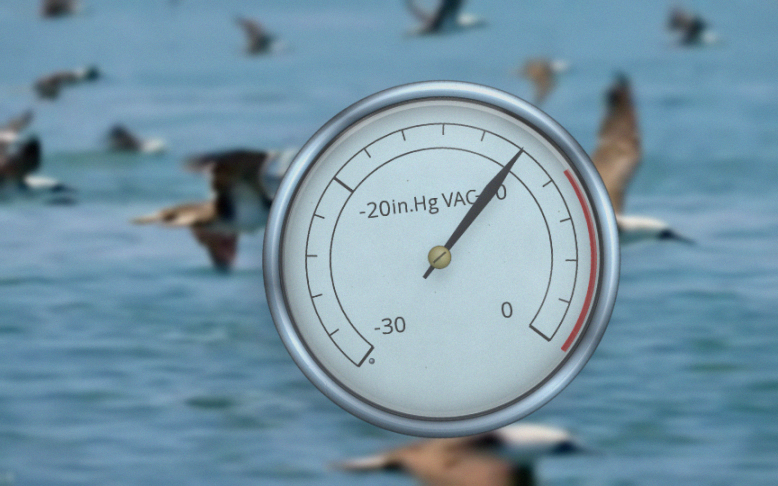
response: -10; inHg
